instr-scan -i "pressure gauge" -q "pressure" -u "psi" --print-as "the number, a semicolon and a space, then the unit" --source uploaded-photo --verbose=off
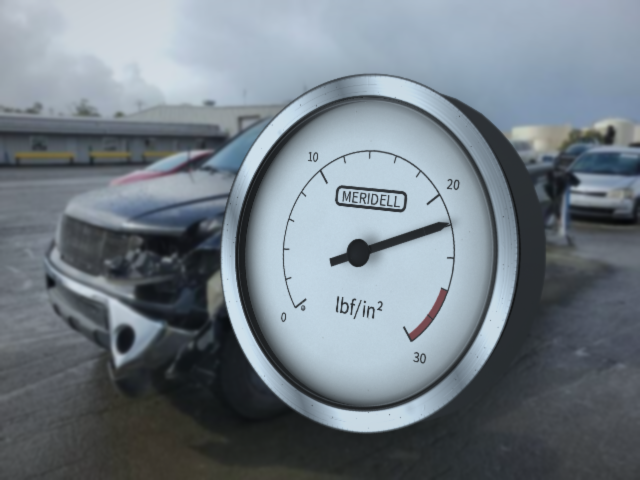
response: 22; psi
